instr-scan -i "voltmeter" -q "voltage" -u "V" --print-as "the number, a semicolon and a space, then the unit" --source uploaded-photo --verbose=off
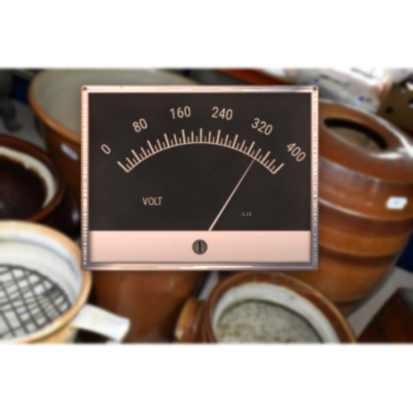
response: 340; V
